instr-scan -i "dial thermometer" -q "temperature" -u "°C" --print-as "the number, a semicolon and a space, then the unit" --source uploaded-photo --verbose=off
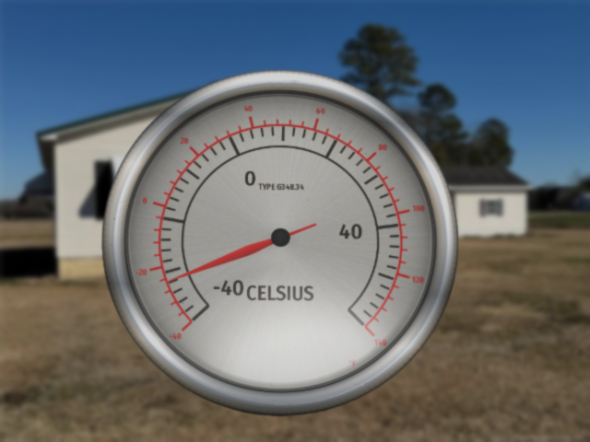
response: -32; °C
